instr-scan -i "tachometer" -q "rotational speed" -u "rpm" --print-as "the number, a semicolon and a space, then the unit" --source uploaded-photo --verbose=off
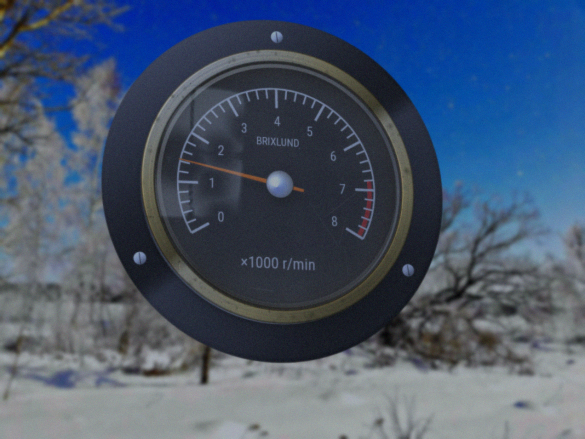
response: 1400; rpm
